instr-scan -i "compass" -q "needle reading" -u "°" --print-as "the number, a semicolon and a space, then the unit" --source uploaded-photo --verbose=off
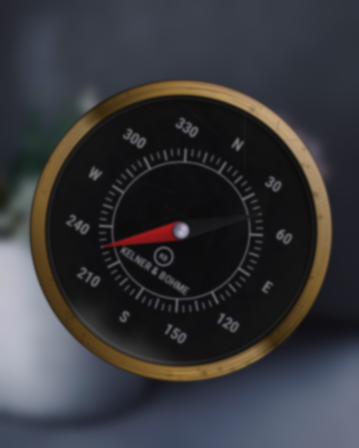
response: 225; °
